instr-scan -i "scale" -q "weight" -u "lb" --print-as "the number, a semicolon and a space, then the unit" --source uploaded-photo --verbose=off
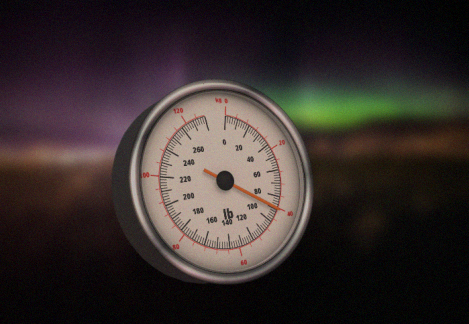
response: 90; lb
